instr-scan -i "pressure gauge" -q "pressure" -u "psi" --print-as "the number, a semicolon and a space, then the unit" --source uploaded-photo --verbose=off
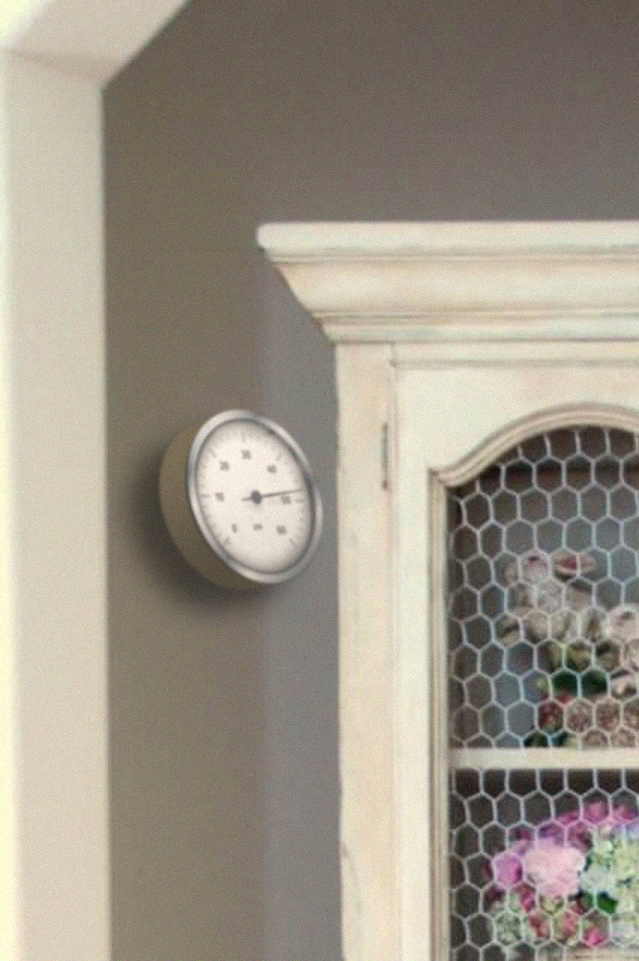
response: 48; psi
